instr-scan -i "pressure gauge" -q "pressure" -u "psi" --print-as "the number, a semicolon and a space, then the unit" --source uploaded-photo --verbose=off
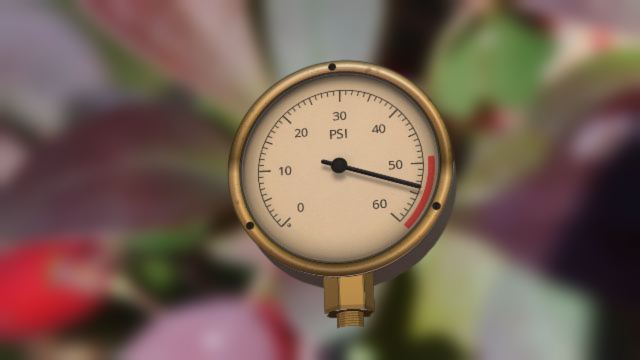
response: 54; psi
